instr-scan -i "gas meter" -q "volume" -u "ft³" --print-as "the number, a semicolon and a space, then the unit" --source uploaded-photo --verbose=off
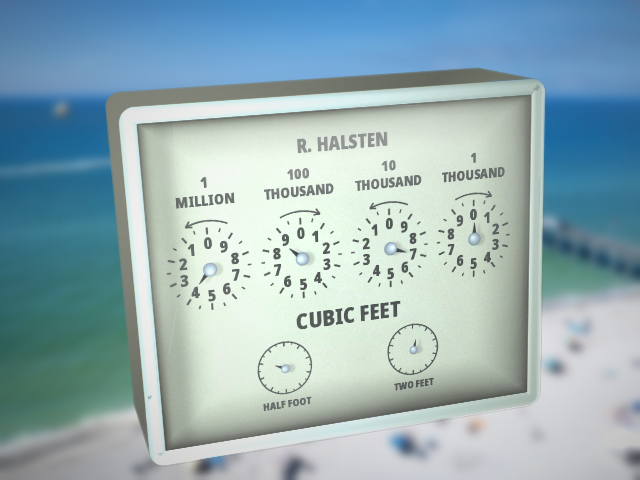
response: 387000; ft³
